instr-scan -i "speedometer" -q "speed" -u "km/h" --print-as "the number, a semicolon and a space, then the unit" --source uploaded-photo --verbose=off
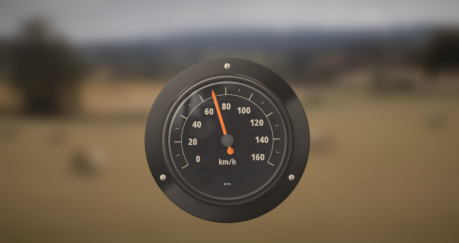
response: 70; km/h
